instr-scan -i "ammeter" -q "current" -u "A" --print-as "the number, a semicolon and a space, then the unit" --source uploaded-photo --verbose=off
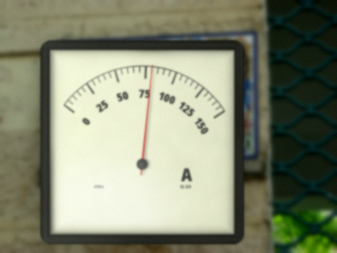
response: 80; A
